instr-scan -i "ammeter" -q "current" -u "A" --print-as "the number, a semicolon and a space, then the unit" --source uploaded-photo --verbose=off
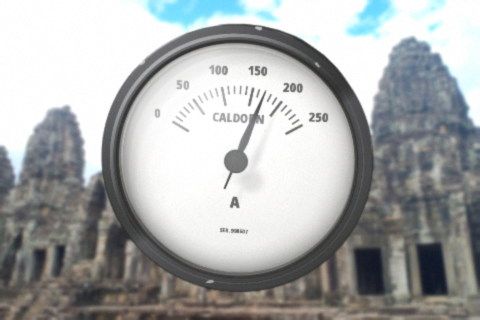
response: 170; A
